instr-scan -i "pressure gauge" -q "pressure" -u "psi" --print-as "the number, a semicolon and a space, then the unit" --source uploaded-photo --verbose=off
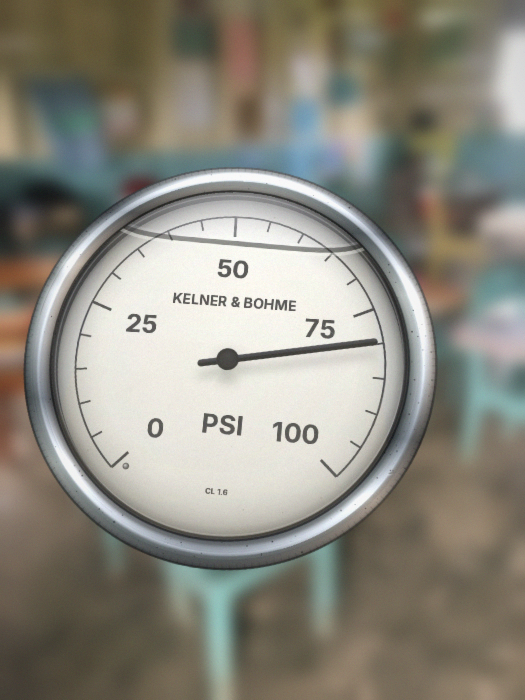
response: 80; psi
